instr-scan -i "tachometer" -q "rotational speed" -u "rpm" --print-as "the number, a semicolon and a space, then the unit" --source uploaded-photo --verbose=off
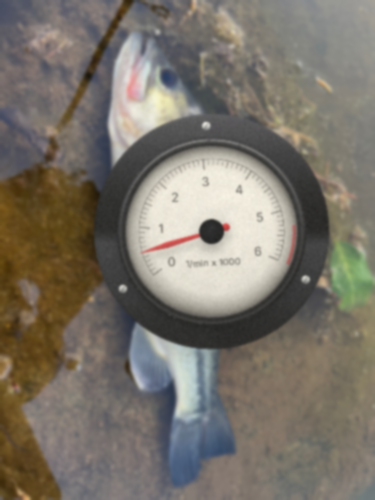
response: 500; rpm
